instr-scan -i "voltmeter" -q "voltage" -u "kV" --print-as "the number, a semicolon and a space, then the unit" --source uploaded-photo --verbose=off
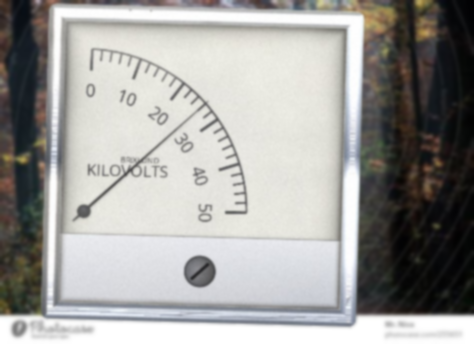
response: 26; kV
